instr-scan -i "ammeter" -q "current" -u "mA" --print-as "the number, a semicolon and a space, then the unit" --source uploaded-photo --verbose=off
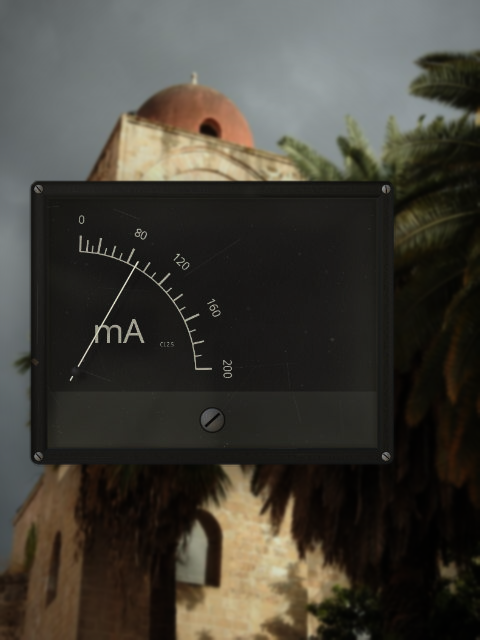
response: 90; mA
